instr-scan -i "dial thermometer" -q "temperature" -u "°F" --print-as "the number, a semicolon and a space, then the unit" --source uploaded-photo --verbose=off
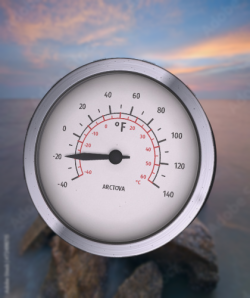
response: -20; °F
